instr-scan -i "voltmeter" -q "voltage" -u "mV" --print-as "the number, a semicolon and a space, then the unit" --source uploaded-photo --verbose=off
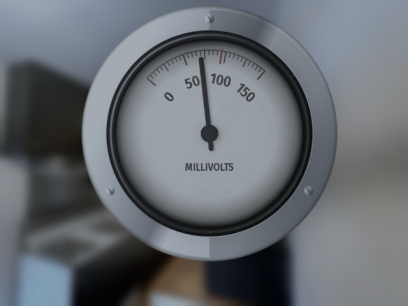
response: 70; mV
